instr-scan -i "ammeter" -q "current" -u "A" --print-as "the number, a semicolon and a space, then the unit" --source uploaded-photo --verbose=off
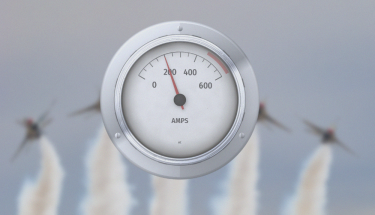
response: 200; A
